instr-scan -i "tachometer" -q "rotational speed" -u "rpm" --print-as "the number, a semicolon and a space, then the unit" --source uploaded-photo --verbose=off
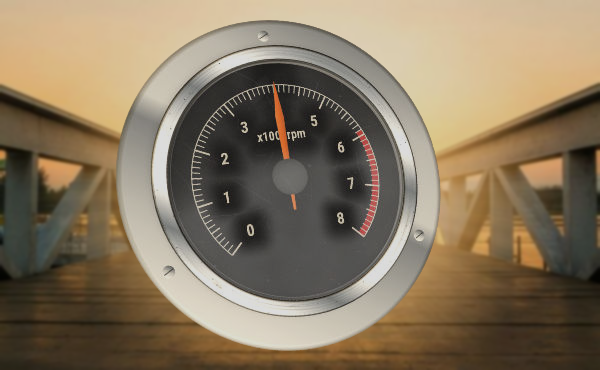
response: 4000; rpm
